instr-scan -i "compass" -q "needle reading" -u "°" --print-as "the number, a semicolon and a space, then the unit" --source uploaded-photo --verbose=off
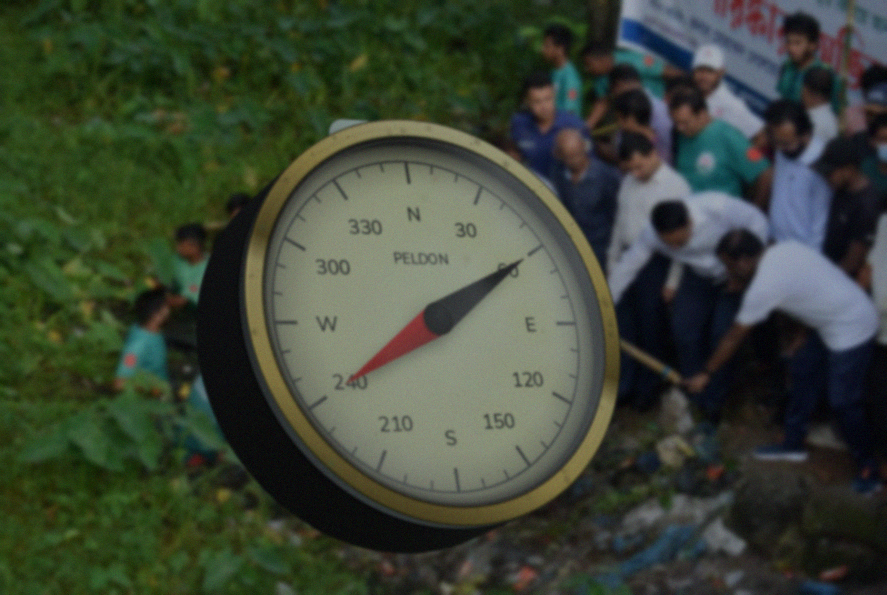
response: 240; °
